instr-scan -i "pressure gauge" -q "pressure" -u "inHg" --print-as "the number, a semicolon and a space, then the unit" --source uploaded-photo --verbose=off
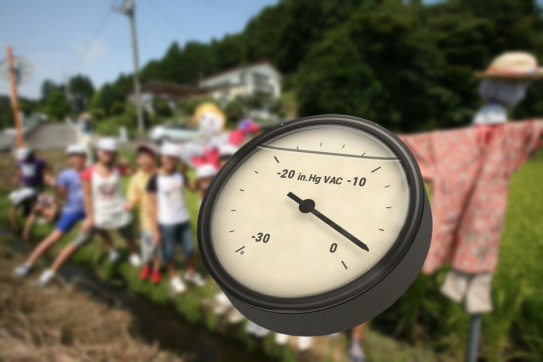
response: -2; inHg
